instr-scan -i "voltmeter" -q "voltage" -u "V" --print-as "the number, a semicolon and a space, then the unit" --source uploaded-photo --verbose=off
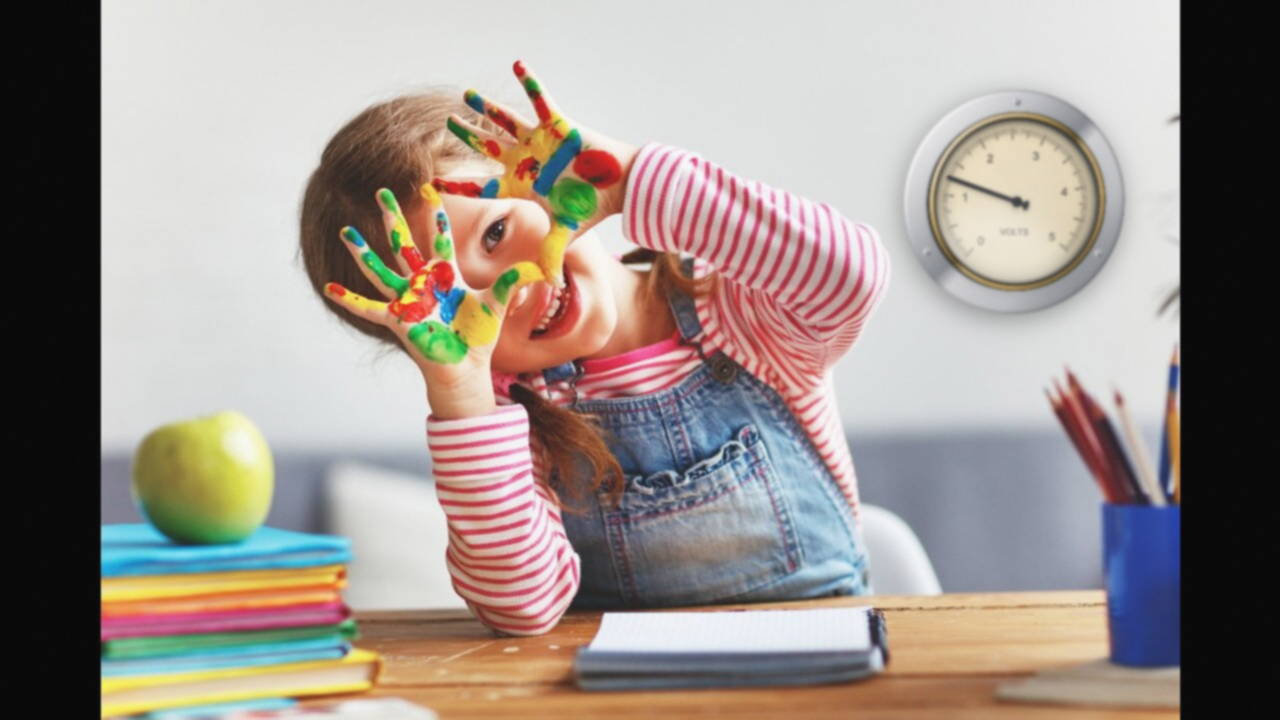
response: 1.25; V
